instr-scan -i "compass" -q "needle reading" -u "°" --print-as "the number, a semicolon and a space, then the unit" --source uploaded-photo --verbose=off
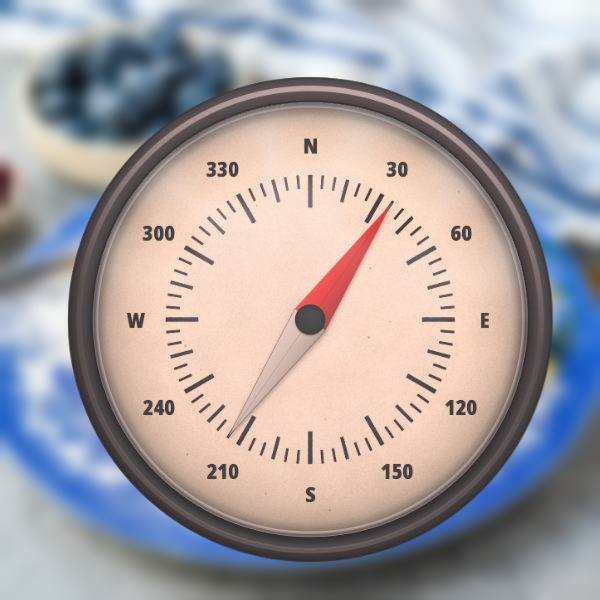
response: 35; °
